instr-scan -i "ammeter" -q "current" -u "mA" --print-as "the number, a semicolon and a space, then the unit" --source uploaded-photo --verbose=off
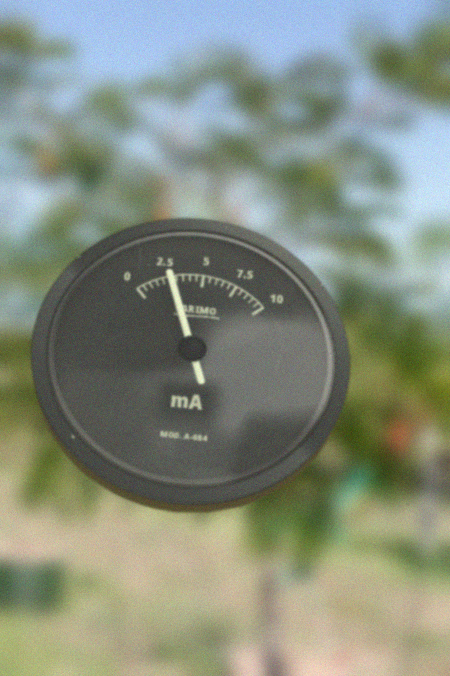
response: 2.5; mA
